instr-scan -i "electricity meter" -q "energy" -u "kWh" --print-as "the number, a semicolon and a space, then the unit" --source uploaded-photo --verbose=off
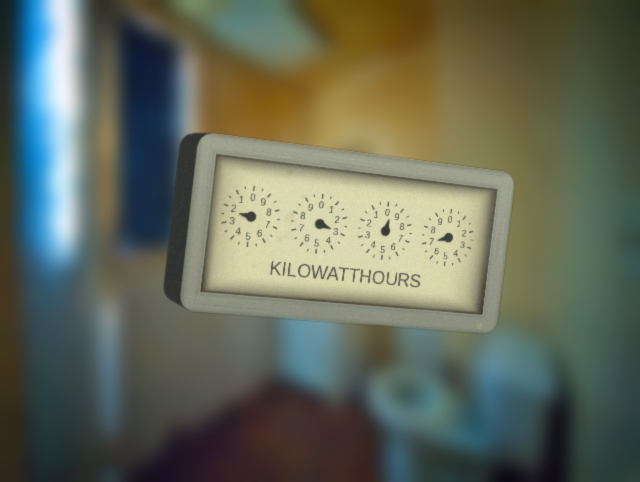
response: 2297; kWh
